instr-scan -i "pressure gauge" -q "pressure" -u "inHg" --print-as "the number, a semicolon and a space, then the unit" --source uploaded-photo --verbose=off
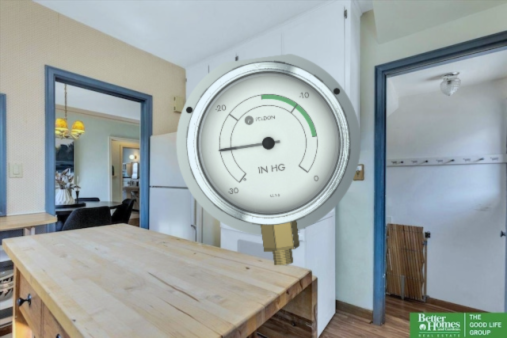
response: -25; inHg
